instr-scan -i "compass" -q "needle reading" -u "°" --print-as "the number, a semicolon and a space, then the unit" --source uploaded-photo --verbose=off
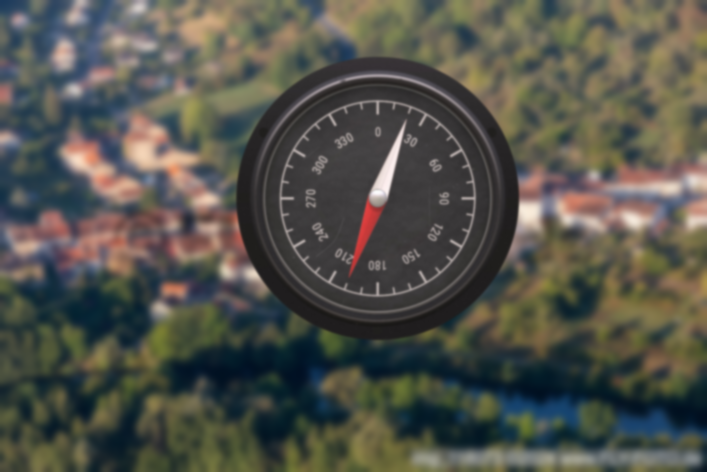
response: 200; °
